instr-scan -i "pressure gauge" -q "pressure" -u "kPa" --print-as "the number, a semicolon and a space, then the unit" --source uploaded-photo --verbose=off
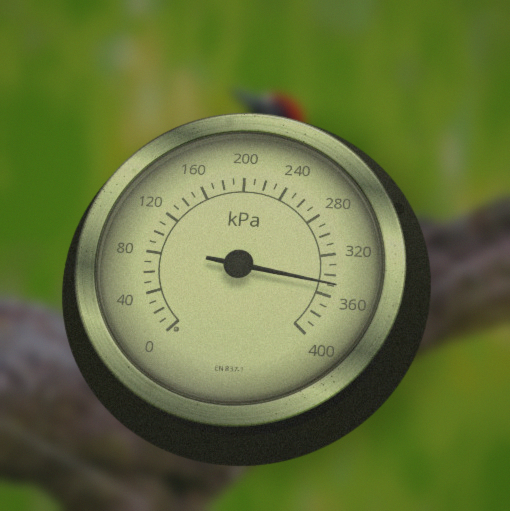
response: 350; kPa
